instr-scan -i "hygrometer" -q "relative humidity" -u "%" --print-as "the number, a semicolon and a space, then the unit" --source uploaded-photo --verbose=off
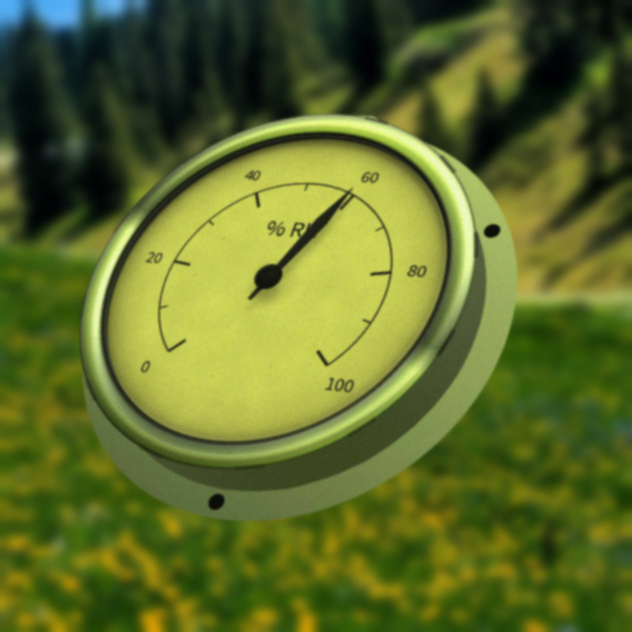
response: 60; %
